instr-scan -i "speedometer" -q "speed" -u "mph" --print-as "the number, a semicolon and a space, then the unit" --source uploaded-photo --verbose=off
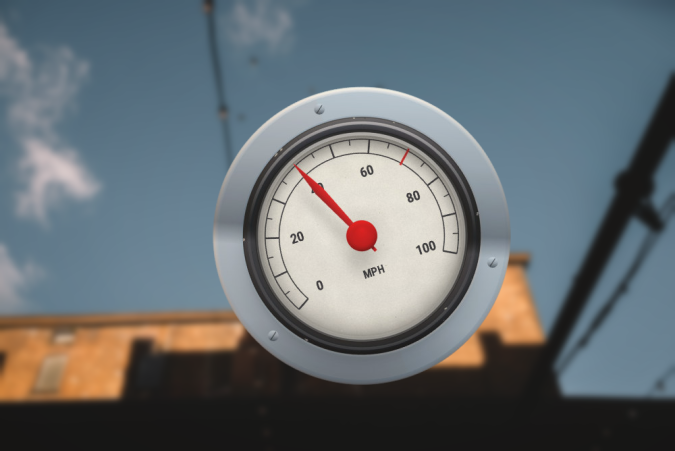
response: 40; mph
